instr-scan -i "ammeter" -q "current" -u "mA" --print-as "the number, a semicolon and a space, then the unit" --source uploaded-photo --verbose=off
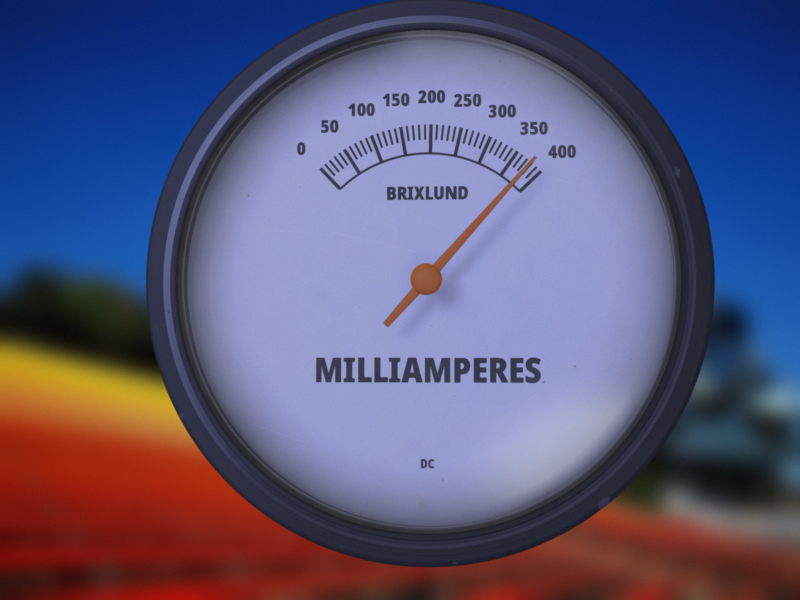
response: 380; mA
